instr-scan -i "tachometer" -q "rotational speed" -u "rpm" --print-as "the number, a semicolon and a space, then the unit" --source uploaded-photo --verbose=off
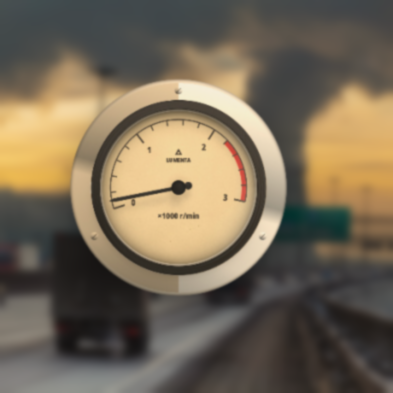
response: 100; rpm
